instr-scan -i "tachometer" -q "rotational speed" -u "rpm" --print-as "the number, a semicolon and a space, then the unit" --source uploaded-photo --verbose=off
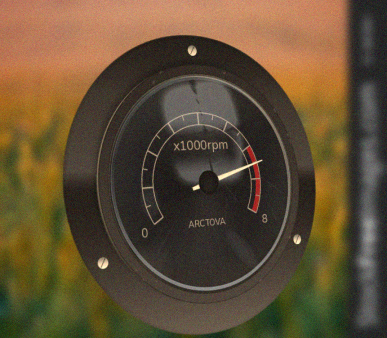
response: 6500; rpm
